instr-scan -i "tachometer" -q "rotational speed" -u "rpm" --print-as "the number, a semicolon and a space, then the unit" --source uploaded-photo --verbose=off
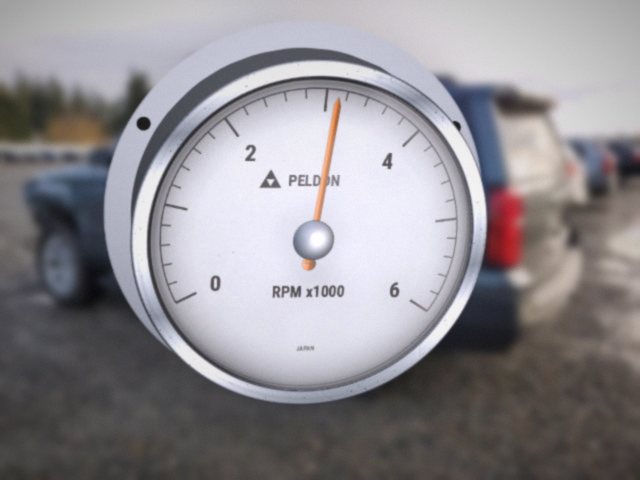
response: 3100; rpm
